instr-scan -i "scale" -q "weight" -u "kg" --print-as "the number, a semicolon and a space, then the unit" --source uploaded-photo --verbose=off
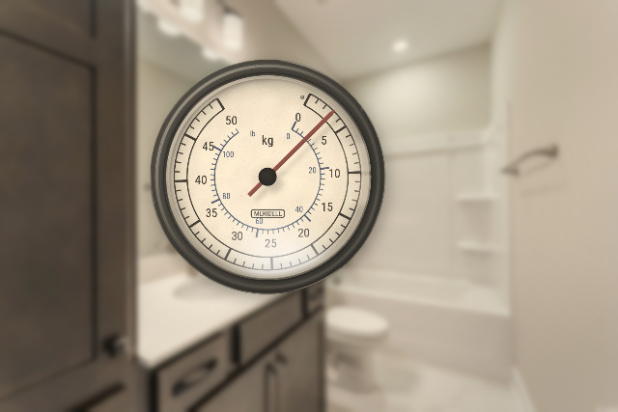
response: 3; kg
